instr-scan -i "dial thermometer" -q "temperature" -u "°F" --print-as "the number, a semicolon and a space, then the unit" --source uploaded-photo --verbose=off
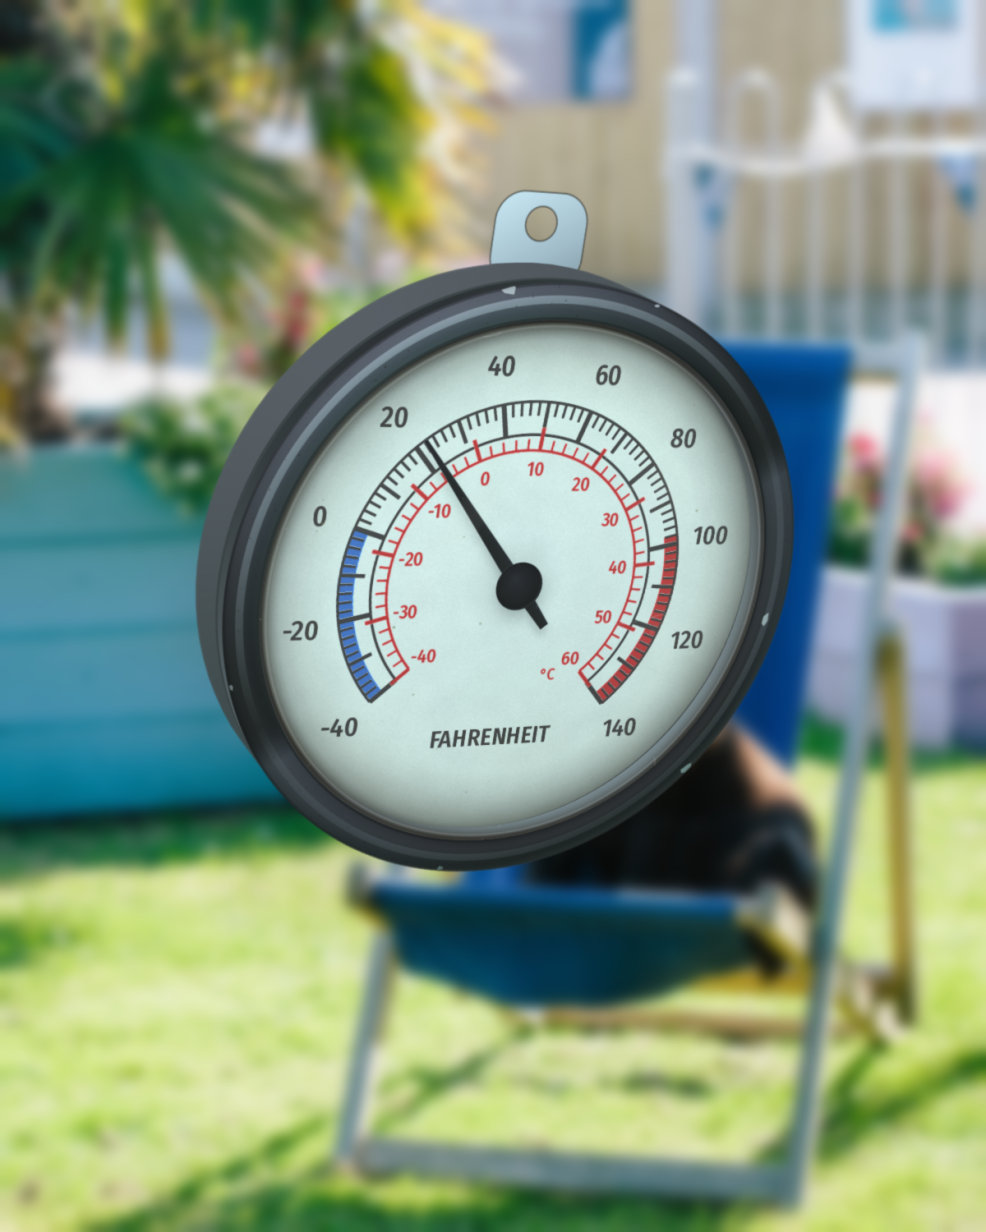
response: 22; °F
